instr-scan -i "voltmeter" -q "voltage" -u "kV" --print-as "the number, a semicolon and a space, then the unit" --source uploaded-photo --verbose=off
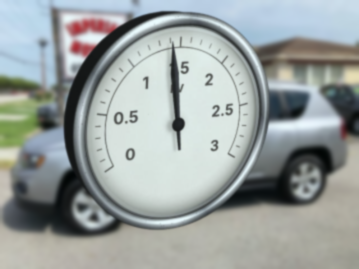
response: 1.4; kV
